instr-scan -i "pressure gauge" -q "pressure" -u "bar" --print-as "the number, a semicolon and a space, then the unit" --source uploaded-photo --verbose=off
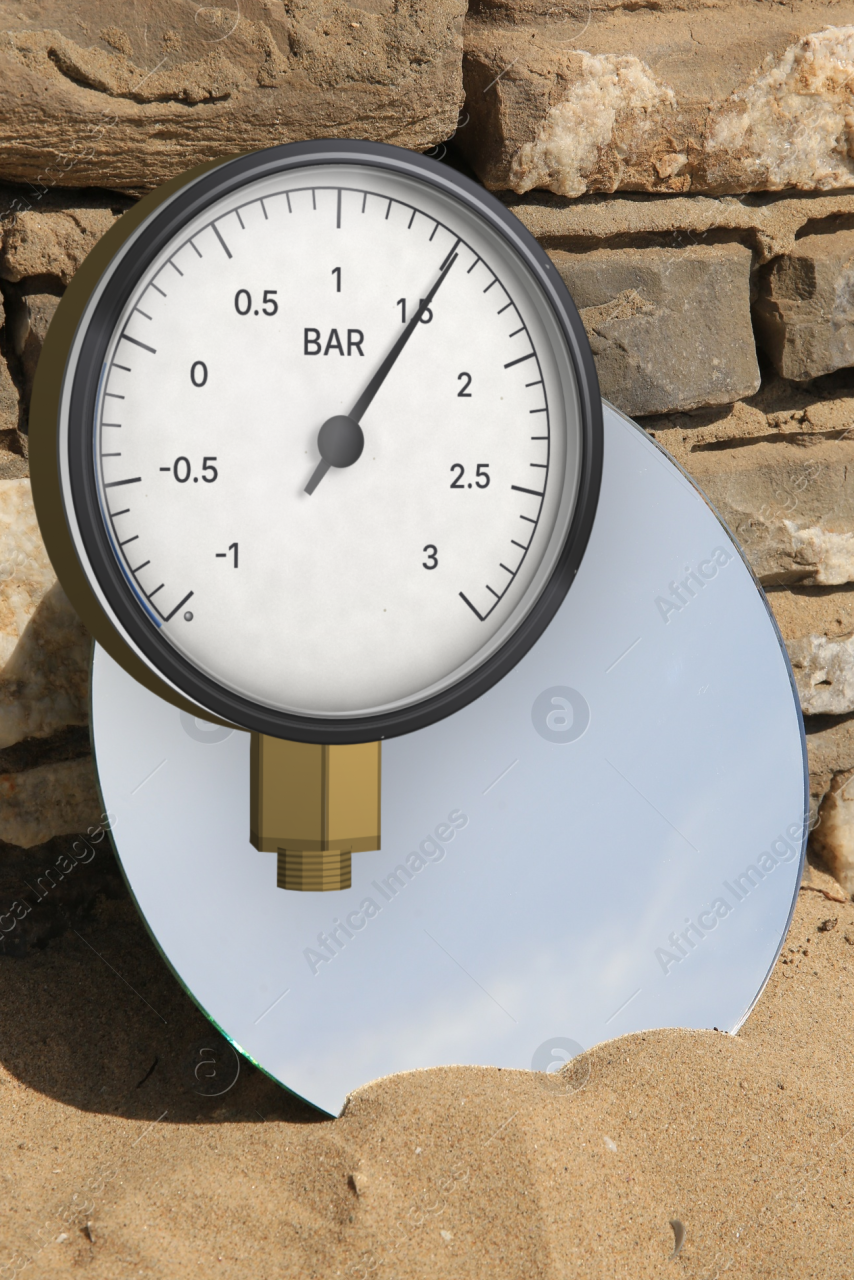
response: 1.5; bar
